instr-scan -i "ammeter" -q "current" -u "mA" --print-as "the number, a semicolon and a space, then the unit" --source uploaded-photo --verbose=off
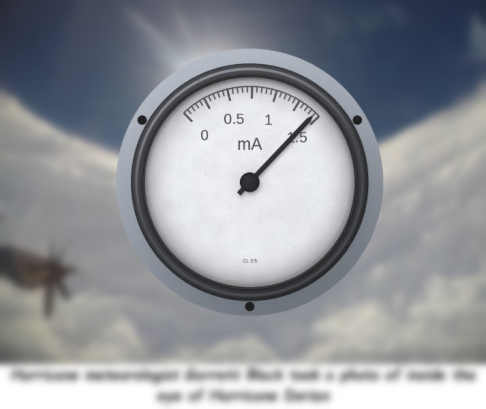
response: 1.45; mA
